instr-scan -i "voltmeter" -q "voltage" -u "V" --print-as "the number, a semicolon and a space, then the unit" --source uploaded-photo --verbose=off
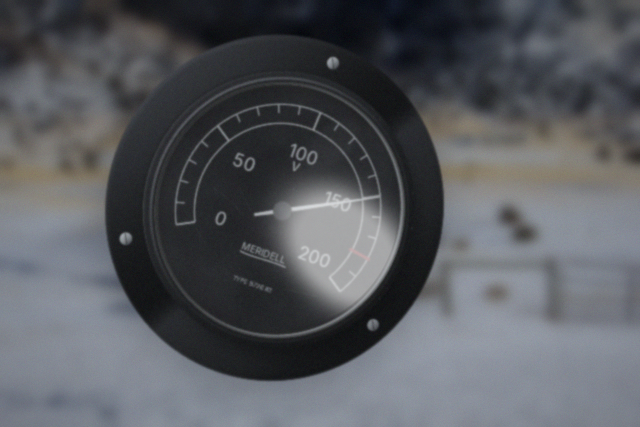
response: 150; V
